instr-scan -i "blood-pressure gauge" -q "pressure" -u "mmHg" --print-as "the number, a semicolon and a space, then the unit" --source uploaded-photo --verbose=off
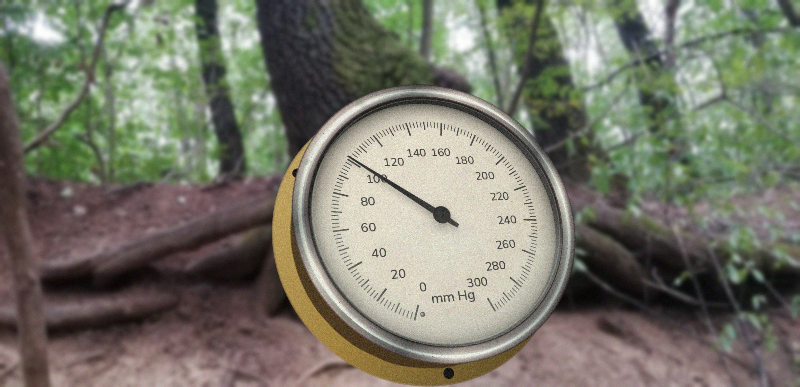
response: 100; mmHg
